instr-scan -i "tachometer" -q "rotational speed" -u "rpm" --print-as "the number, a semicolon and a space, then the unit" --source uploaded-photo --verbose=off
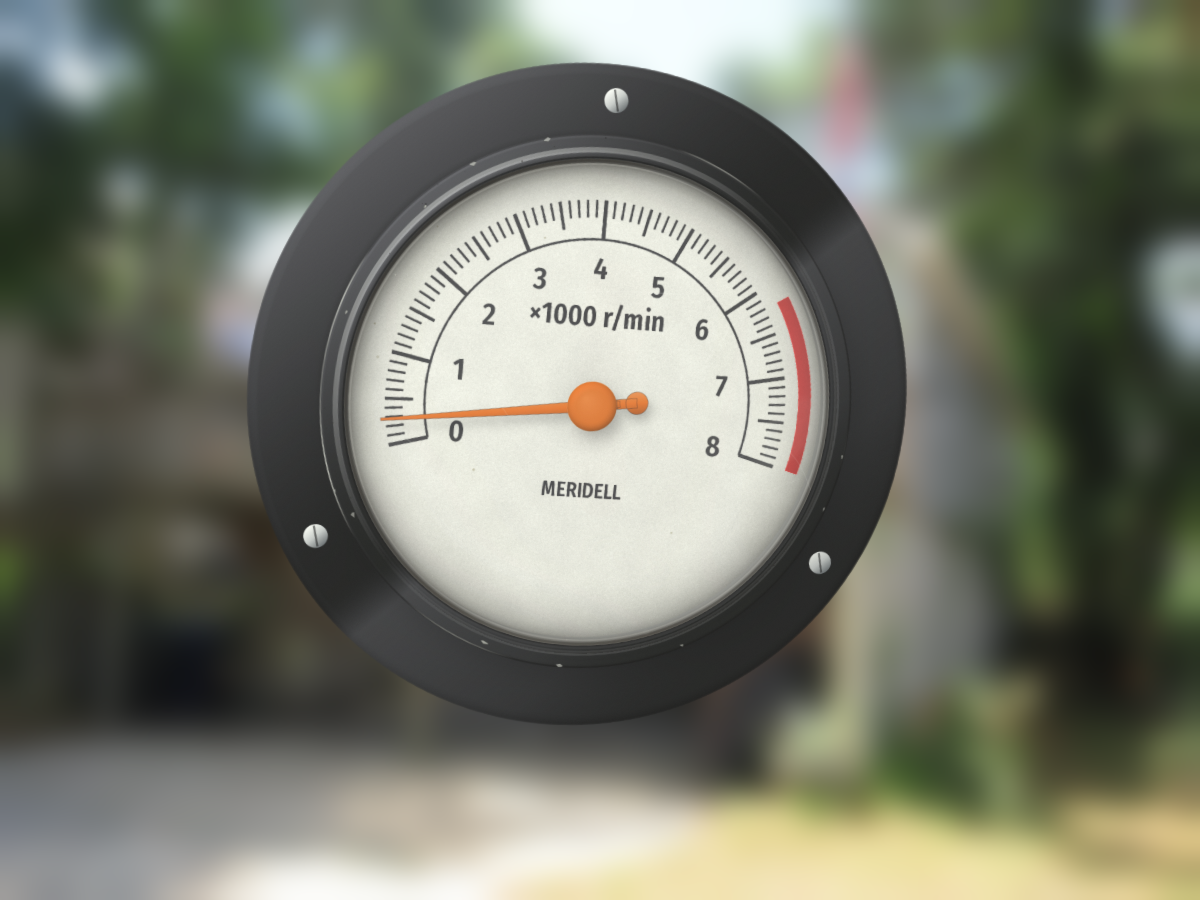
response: 300; rpm
